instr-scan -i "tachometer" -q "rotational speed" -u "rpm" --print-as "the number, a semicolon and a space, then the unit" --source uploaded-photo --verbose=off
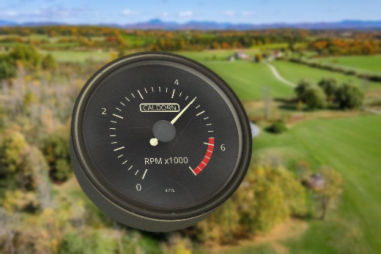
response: 4600; rpm
